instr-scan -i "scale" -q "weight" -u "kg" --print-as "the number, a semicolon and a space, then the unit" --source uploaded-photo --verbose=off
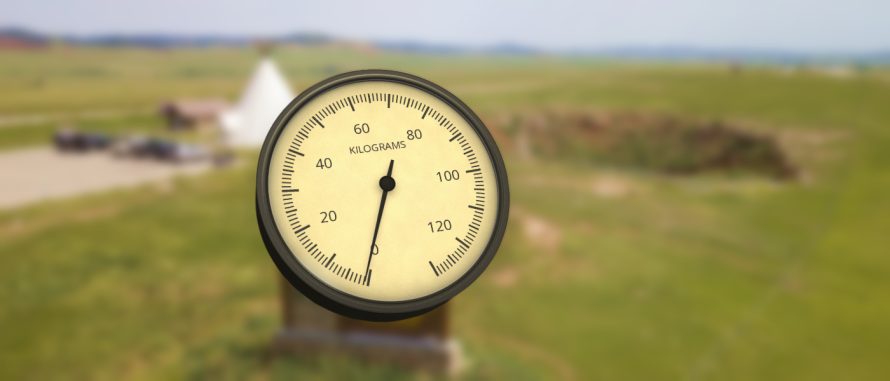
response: 1; kg
